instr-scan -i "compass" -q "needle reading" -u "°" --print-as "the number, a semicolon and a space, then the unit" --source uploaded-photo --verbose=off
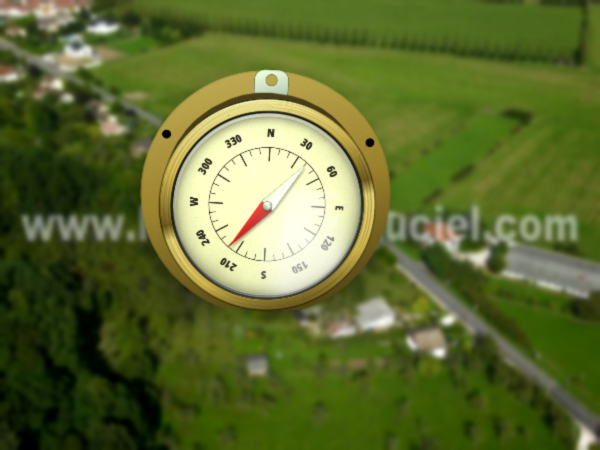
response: 220; °
